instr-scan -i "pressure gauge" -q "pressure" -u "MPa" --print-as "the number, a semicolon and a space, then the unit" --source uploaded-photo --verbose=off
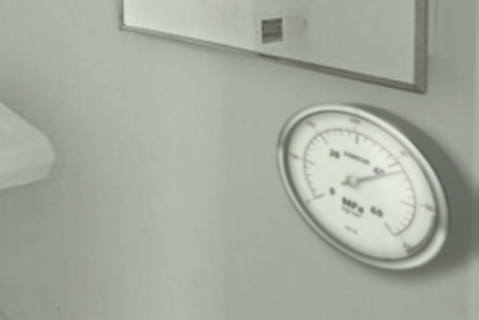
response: 42; MPa
